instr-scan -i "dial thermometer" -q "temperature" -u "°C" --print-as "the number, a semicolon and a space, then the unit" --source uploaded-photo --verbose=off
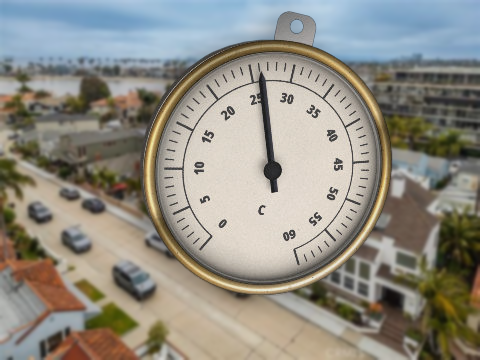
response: 26; °C
